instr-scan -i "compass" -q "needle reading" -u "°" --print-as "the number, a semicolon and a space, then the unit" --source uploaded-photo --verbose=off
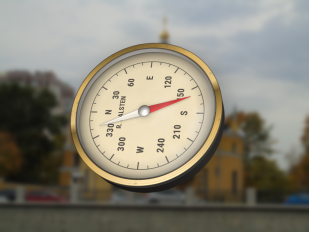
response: 160; °
